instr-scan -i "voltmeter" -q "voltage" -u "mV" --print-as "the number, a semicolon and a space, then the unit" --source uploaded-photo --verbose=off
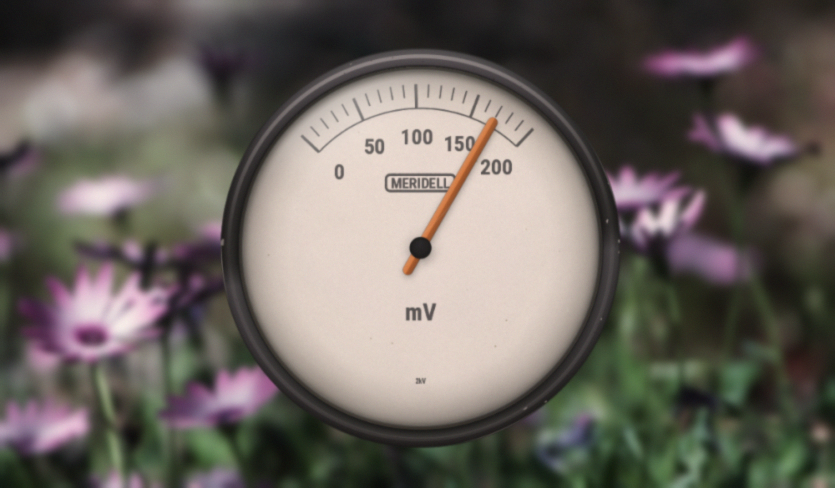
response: 170; mV
